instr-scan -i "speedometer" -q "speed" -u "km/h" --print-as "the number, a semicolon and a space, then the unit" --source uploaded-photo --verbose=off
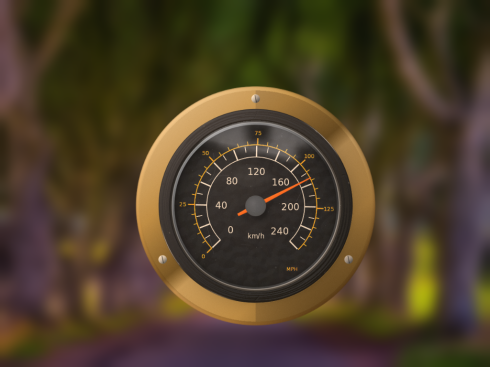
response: 175; km/h
